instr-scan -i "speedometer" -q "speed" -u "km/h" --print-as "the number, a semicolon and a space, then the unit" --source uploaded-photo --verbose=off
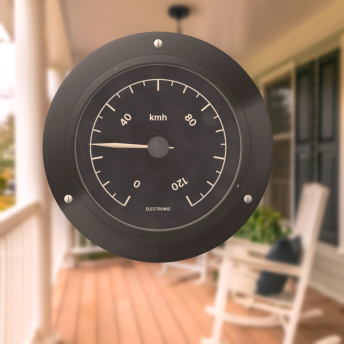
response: 25; km/h
